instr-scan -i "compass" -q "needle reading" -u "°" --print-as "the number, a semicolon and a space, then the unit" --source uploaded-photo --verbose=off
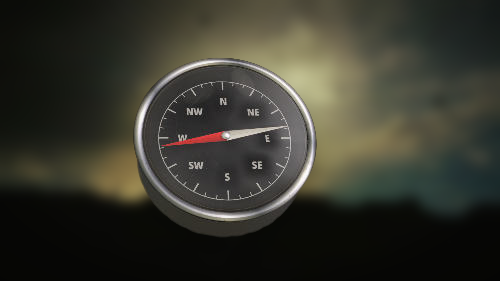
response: 260; °
